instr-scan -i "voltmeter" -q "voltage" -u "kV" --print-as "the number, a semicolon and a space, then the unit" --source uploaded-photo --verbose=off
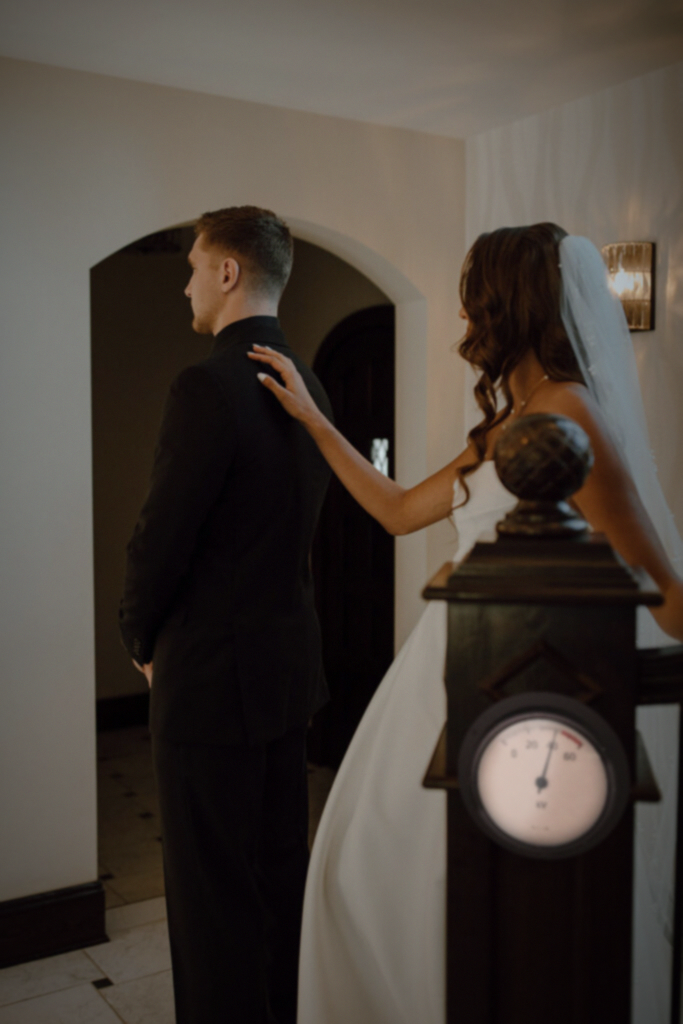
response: 40; kV
